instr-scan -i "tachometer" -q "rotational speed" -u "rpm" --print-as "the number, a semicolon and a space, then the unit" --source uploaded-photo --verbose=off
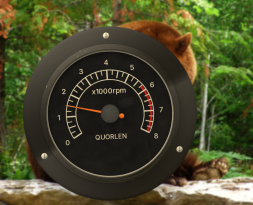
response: 1500; rpm
